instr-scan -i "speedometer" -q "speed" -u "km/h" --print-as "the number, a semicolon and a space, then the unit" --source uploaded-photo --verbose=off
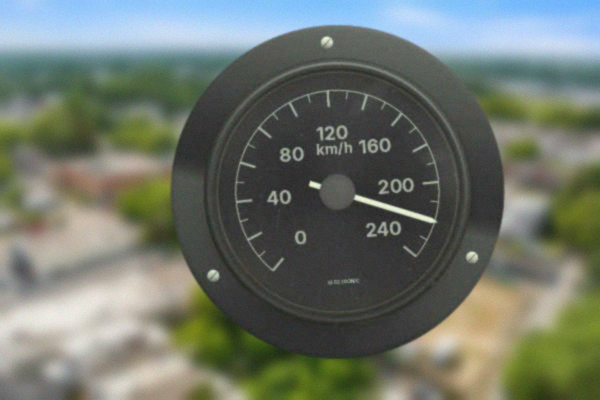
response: 220; km/h
